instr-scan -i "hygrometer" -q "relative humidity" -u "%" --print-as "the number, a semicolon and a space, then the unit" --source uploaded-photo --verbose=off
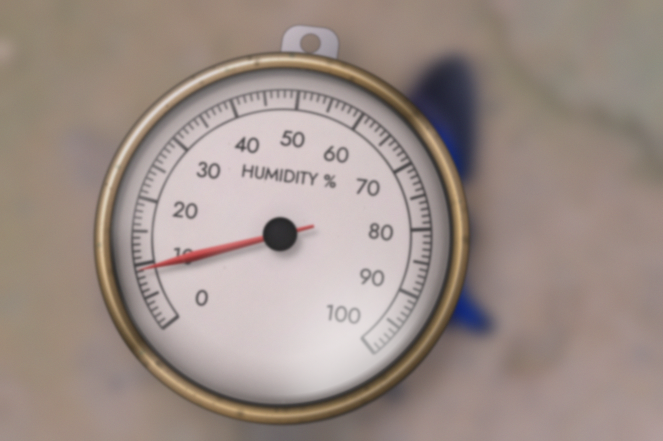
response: 9; %
